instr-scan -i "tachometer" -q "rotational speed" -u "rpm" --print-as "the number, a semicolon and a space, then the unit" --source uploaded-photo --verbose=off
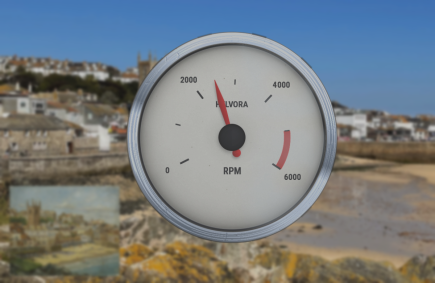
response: 2500; rpm
